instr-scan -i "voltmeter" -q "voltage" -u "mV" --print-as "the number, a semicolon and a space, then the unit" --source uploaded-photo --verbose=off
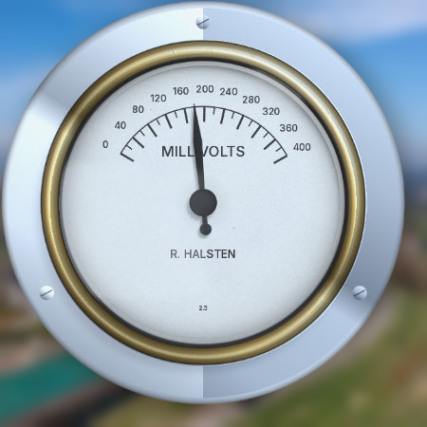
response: 180; mV
